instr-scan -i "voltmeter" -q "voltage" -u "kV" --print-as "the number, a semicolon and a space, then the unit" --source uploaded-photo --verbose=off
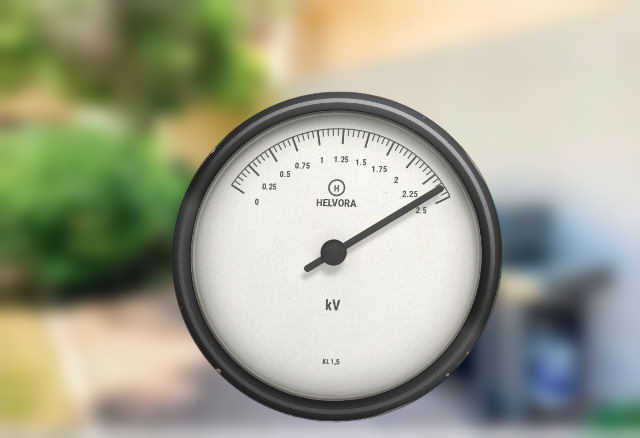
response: 2.4; kV
